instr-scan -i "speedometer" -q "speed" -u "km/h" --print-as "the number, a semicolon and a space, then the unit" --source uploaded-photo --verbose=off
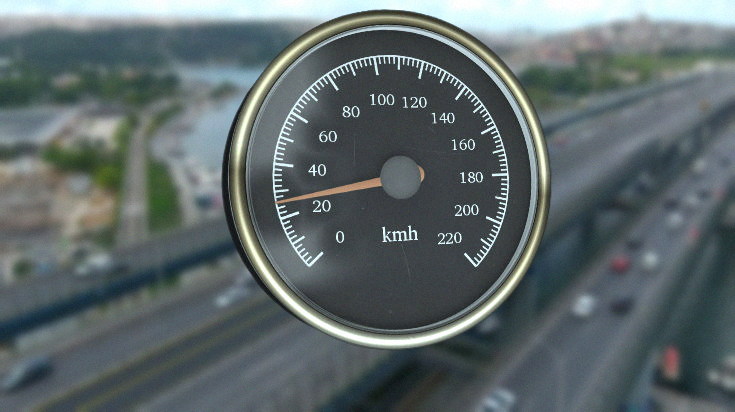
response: 26; km/h
